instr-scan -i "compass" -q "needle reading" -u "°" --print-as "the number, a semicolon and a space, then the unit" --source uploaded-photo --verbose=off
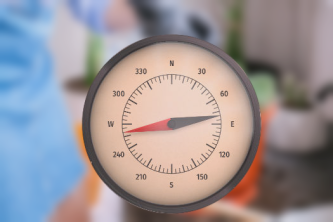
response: 260; °
